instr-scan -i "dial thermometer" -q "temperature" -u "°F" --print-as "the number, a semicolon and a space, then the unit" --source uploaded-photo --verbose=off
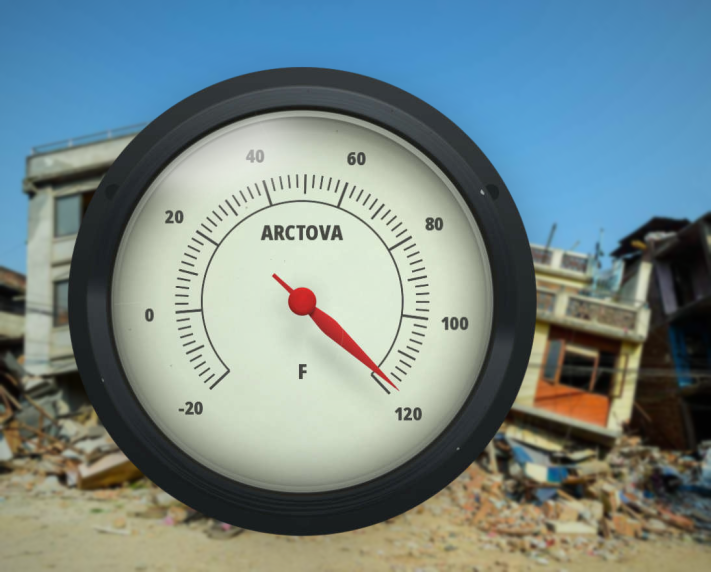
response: 118; °F
